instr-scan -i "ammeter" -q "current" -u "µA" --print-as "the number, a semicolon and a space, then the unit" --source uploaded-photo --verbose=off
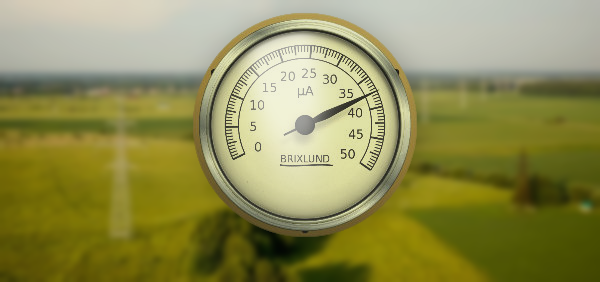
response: 37.5; µA
